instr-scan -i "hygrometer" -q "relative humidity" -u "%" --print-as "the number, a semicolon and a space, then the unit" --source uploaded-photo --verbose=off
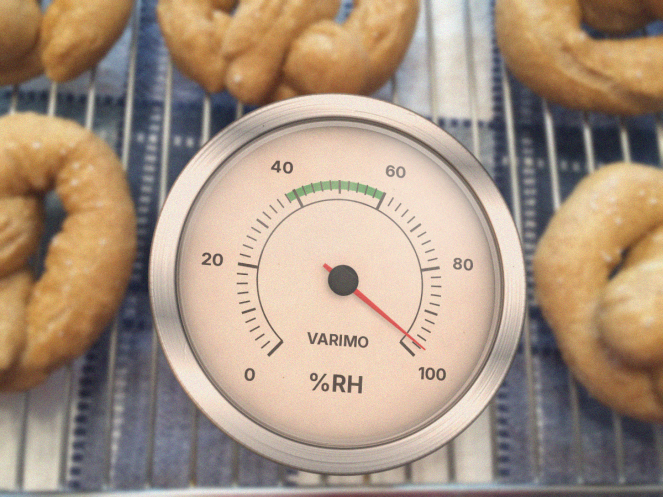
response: 98; %
